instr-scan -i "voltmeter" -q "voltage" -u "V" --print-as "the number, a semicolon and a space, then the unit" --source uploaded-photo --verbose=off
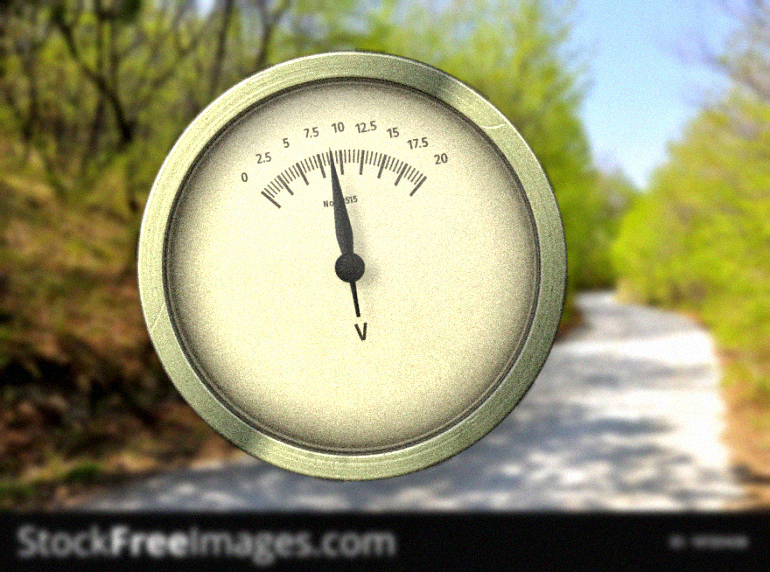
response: 9; V
